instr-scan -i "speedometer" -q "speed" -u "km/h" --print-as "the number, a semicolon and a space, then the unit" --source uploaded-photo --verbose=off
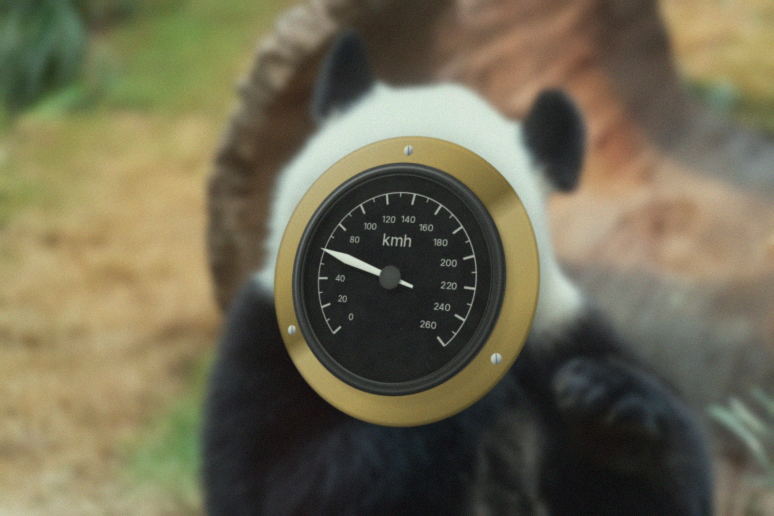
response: 60; km/h
